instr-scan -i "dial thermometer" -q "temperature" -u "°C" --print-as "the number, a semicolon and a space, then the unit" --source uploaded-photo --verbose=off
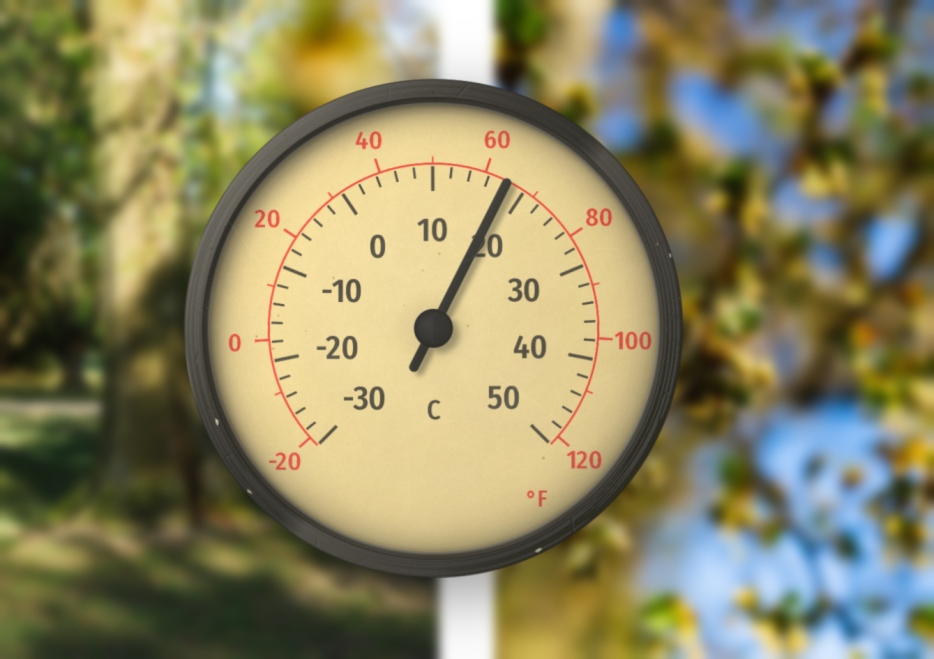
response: 18; °C
